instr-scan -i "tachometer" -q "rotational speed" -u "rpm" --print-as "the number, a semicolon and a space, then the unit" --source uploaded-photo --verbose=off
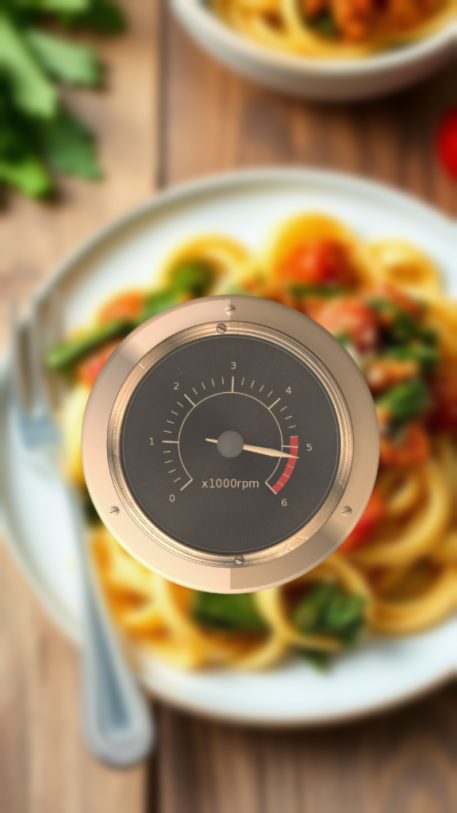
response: 5200; rpm
